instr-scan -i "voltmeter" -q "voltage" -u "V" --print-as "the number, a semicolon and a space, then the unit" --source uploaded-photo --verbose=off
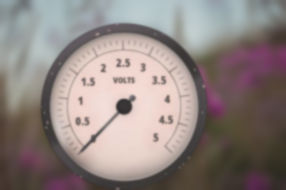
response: 0; V
